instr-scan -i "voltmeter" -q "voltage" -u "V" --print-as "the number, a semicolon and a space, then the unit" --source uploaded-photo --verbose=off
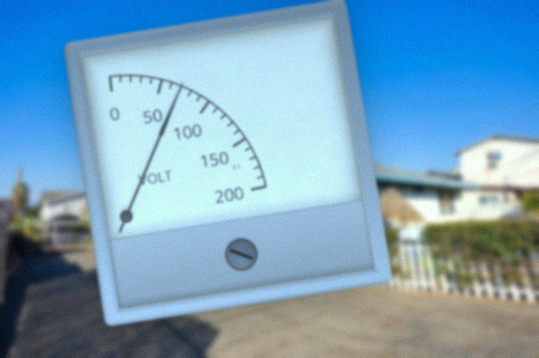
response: 70; V
